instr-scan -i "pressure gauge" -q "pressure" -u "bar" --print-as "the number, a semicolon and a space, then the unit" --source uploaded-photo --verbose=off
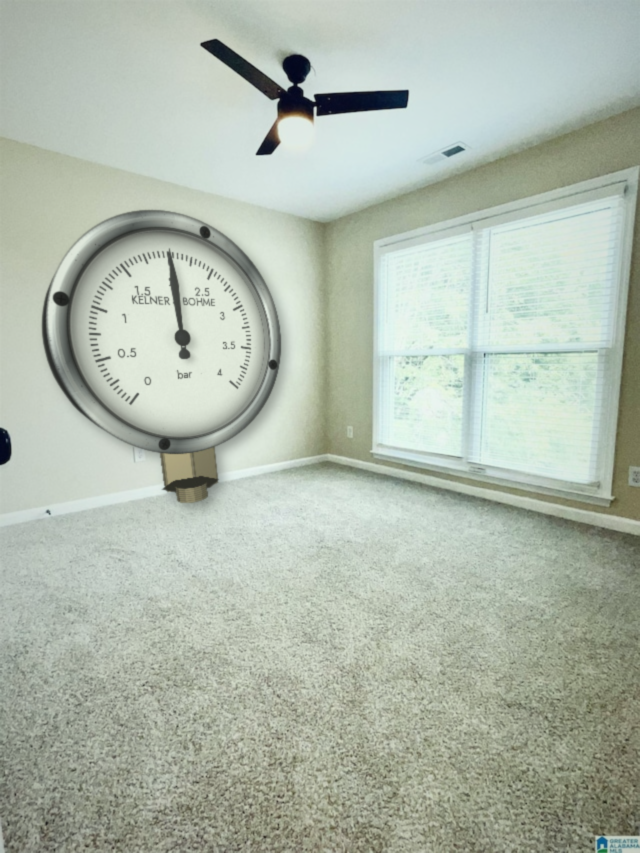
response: 2; bar
